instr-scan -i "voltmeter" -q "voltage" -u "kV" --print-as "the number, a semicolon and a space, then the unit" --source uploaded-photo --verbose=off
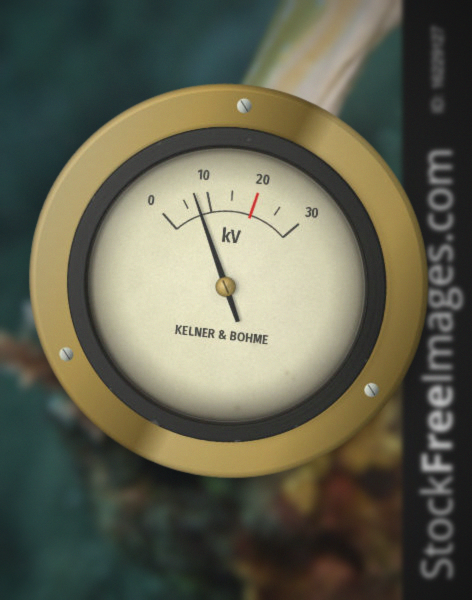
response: 7.5; kV
